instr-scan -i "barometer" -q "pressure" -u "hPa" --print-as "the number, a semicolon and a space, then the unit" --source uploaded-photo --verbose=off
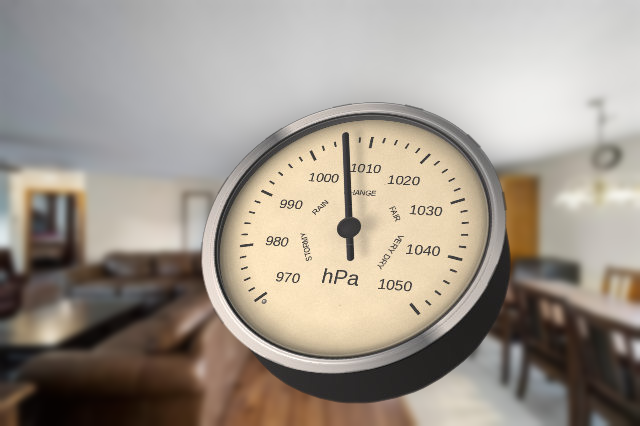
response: 1006; hPa
